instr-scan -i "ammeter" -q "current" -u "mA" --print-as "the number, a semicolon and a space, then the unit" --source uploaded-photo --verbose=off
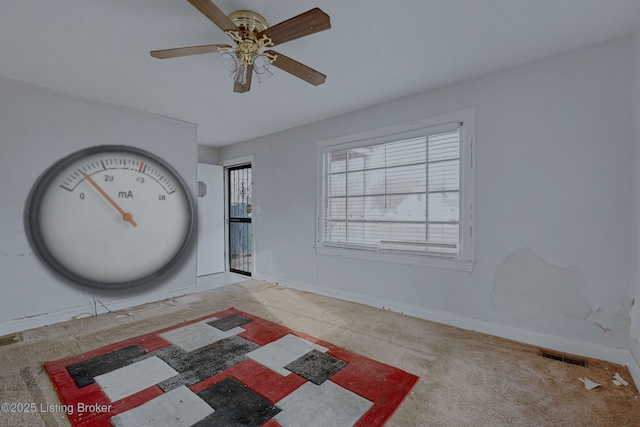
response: 10; mA
